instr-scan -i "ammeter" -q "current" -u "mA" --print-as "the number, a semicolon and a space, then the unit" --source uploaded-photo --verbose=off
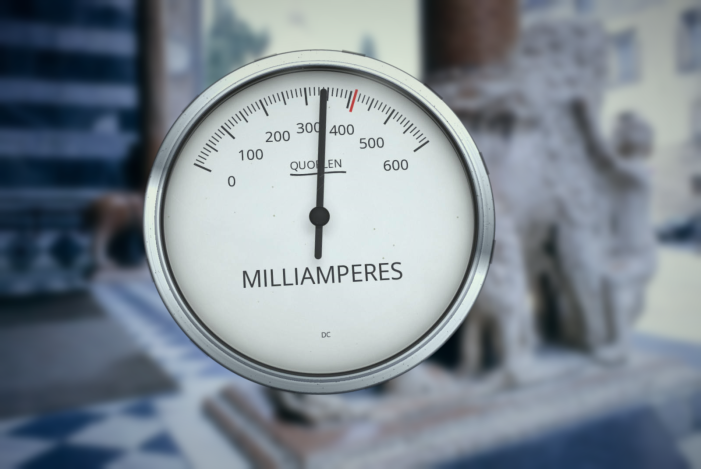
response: 340; mA
